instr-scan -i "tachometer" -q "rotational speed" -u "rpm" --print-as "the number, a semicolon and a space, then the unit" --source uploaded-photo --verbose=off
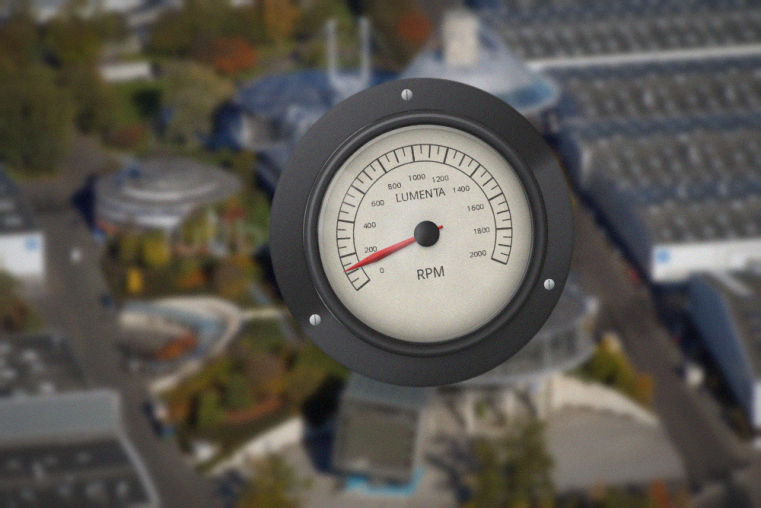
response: 125; rpm
